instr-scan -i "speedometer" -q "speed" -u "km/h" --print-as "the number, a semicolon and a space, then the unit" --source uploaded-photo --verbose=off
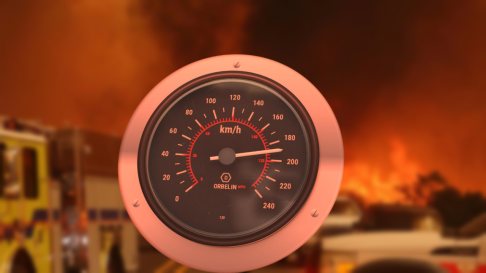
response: 190; km/h
